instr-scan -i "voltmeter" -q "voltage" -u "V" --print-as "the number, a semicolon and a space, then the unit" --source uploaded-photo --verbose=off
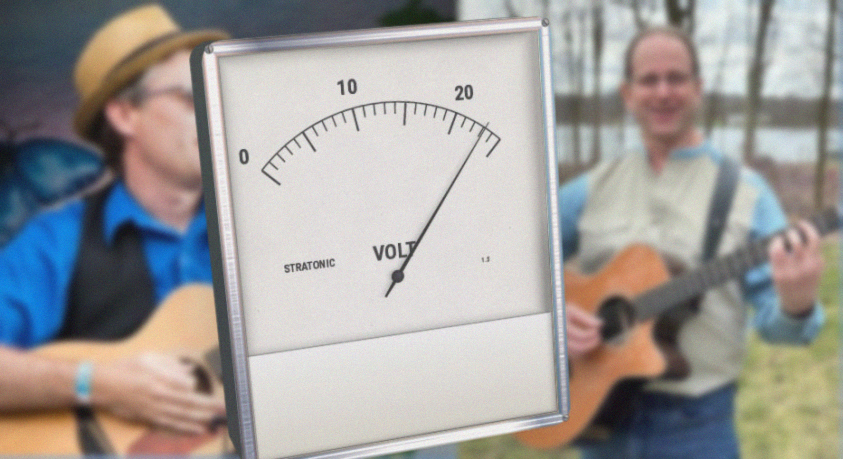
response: 23; V
